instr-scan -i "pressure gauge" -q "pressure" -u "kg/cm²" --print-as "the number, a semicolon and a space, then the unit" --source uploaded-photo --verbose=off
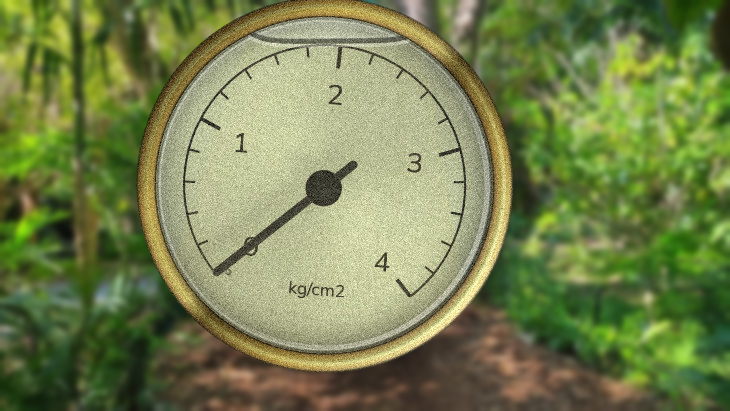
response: 0; kg/cm²
